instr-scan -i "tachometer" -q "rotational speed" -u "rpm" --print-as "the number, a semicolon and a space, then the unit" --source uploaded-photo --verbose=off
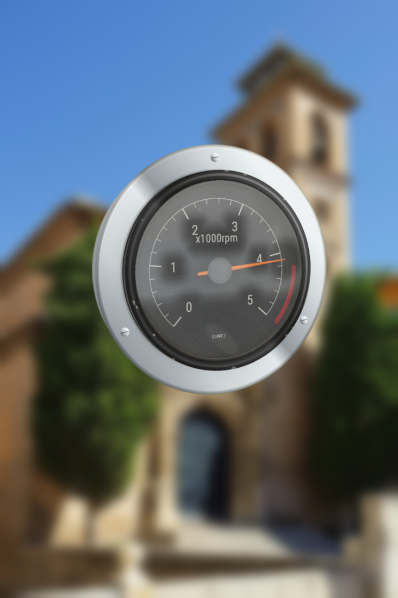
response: 4100; rpm
